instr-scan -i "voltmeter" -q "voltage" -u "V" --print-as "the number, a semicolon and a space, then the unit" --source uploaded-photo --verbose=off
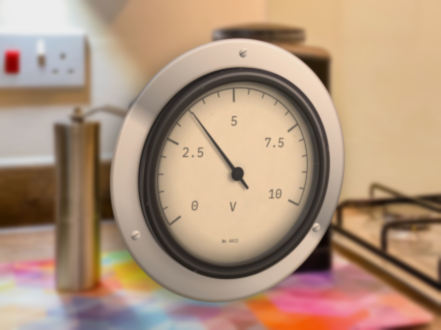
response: 3.5; V
